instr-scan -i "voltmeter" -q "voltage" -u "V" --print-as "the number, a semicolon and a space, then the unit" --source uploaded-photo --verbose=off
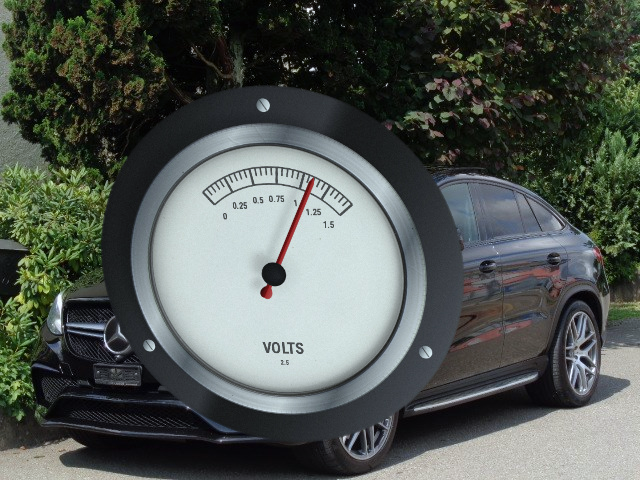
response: 1.1; V
